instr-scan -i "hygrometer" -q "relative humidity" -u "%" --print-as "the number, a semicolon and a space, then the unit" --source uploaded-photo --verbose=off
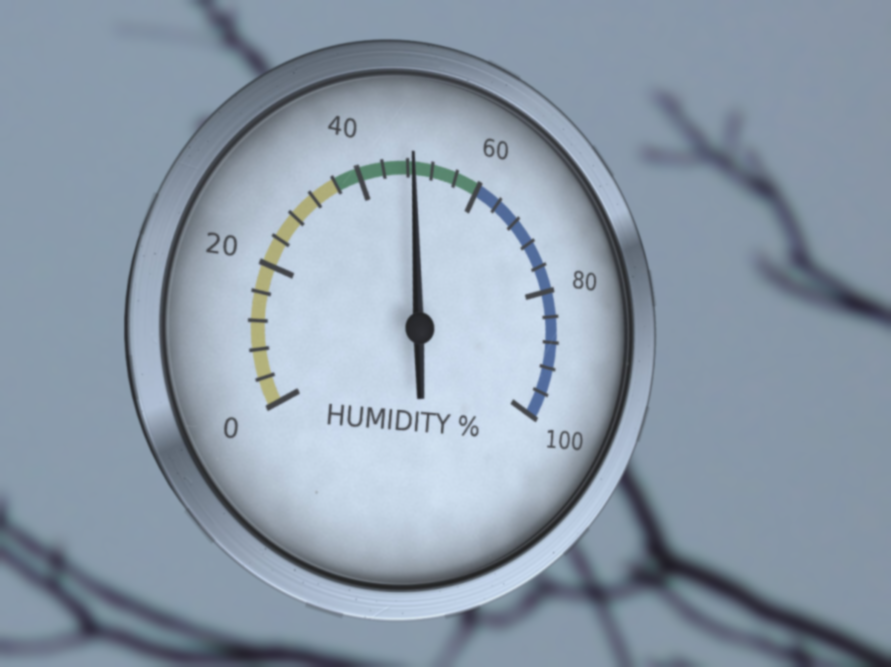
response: 48; %
